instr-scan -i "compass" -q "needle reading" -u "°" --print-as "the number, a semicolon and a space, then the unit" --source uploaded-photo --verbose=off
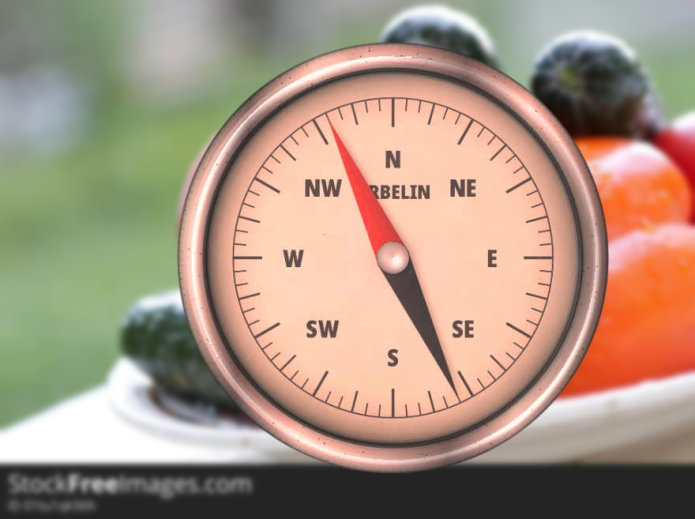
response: 335; °
